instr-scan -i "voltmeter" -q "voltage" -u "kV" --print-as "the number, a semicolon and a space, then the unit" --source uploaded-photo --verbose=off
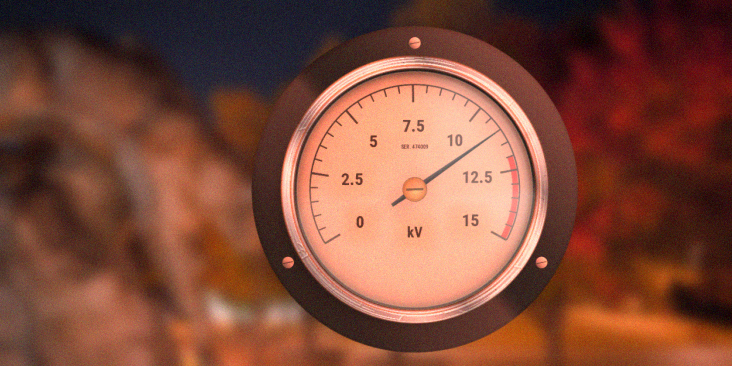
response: 11; kV
